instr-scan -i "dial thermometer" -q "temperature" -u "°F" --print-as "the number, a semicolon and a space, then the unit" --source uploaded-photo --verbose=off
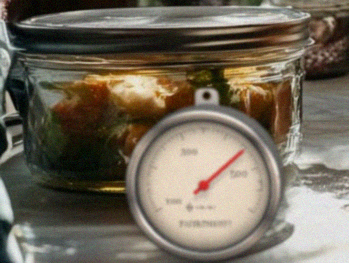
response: 450; °F
